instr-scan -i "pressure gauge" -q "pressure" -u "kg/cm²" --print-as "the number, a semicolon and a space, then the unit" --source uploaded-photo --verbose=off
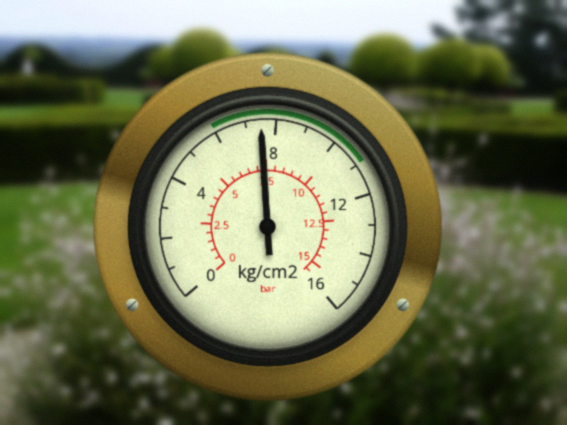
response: 7.5; kg/cm²
